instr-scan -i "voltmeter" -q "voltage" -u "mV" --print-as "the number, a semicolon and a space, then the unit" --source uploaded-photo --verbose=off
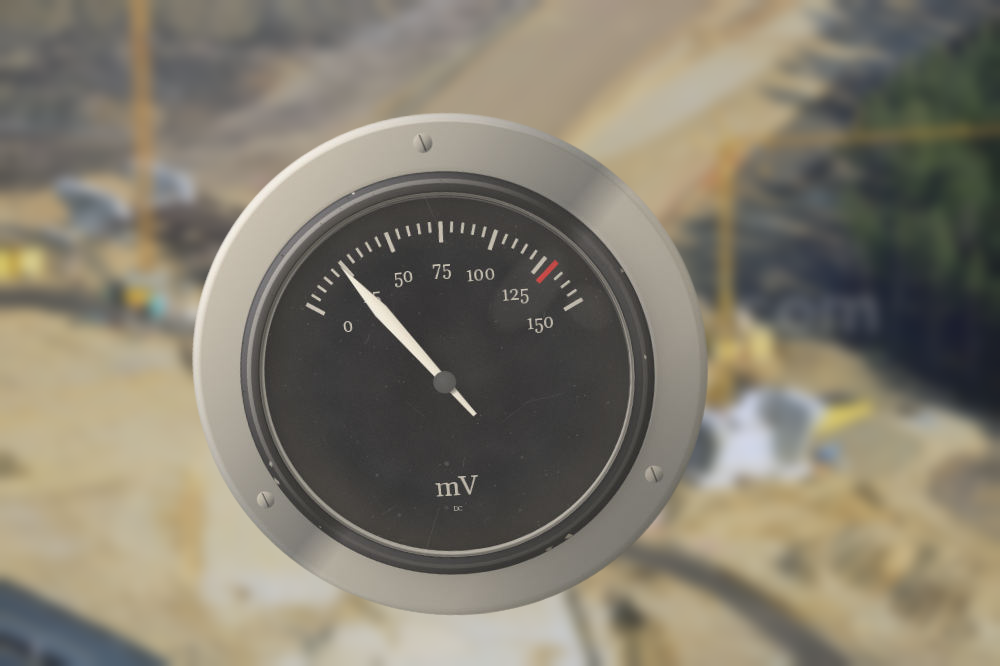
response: 25; mV
